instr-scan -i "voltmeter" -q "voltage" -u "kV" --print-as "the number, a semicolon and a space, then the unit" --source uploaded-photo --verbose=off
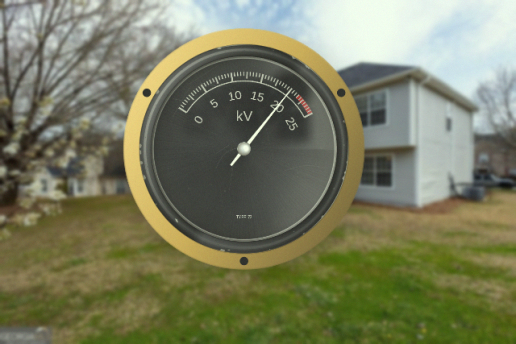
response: 20; kV
